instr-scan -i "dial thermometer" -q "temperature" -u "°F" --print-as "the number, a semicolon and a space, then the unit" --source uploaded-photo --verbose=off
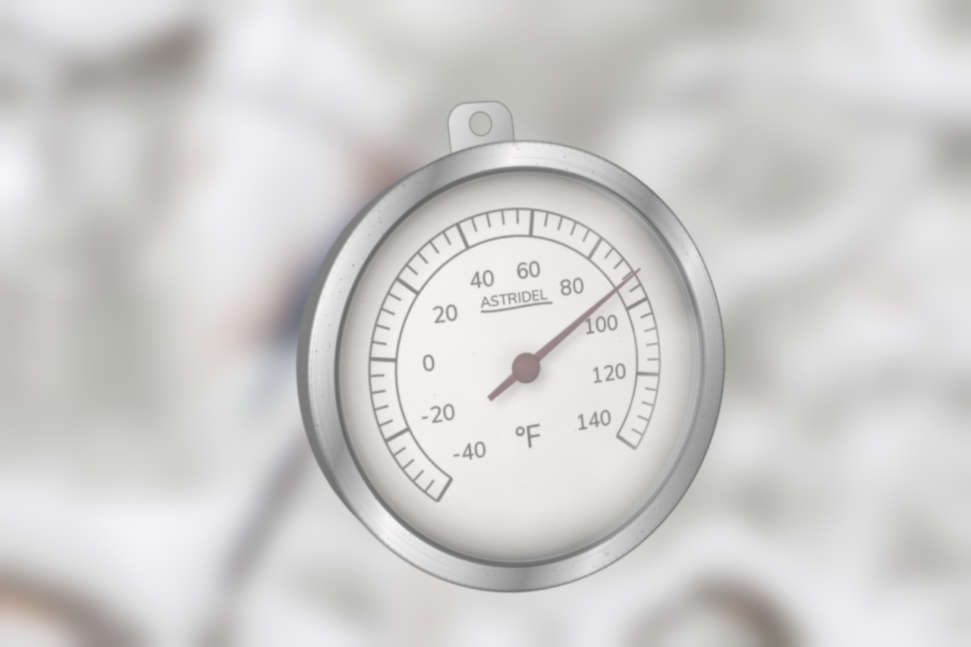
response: 92; °F
